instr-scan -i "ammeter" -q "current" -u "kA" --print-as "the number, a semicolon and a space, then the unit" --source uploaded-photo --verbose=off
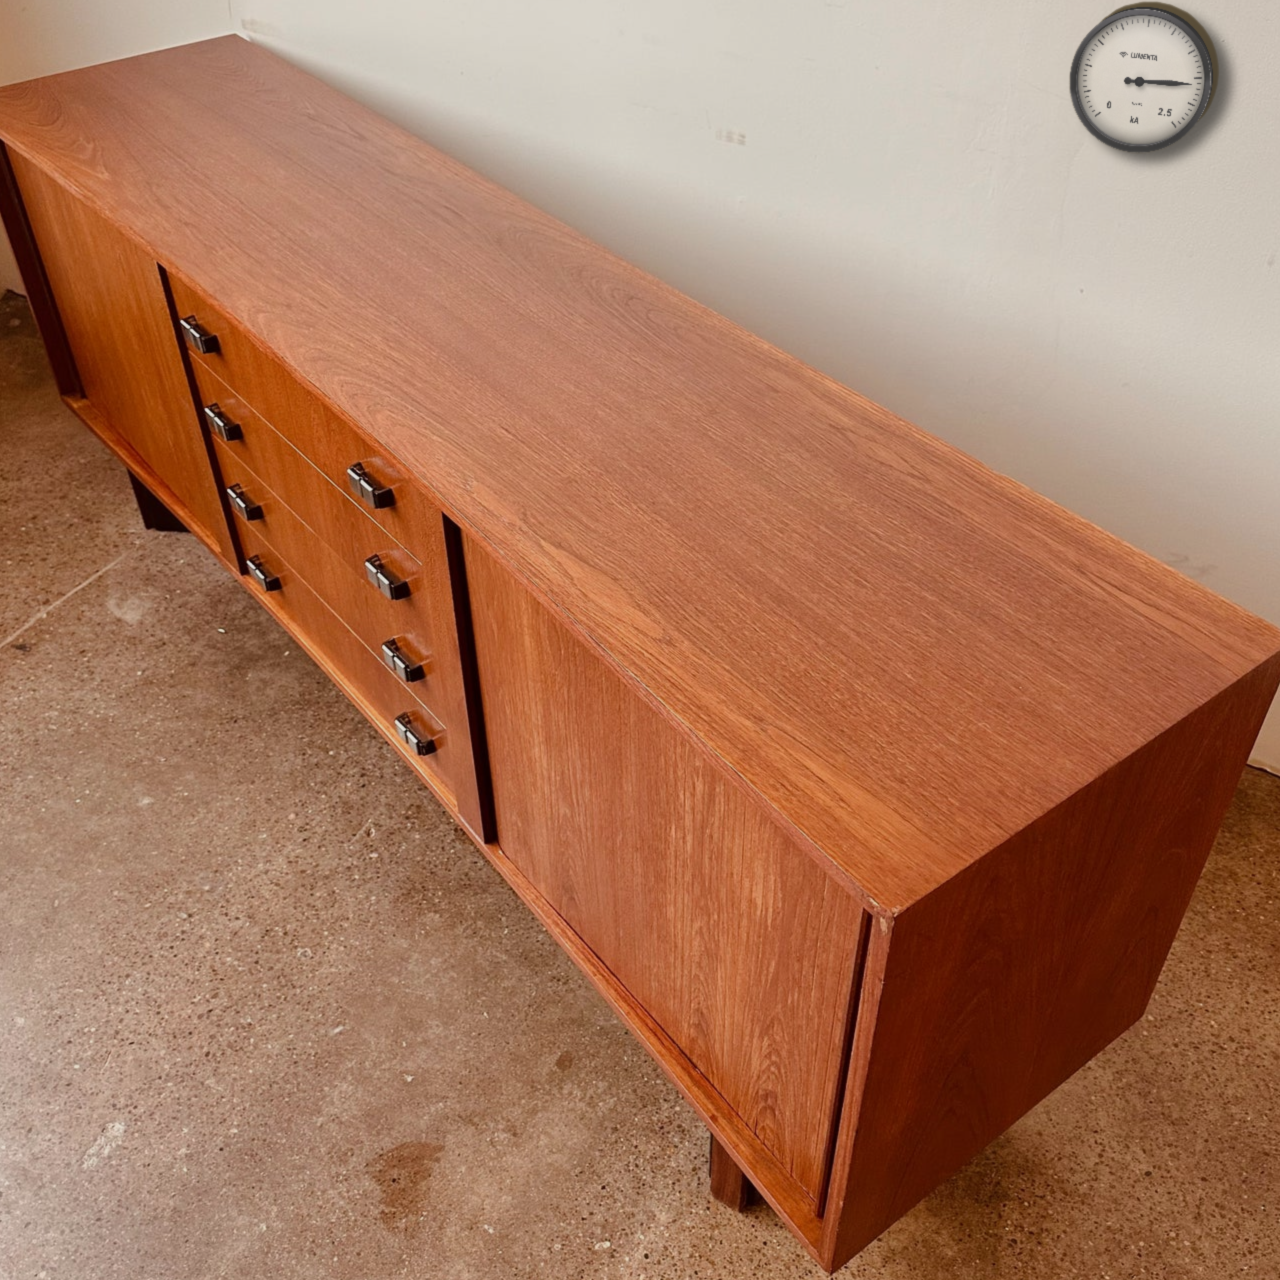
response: 2.05; kA
